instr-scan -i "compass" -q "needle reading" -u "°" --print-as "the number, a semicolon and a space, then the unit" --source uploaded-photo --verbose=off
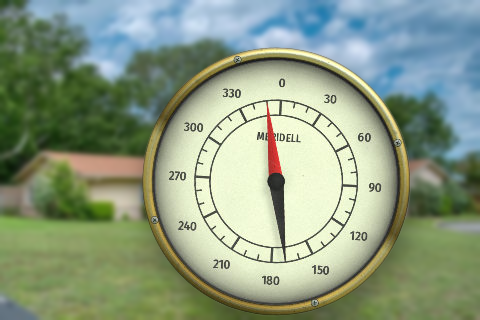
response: 350; °
